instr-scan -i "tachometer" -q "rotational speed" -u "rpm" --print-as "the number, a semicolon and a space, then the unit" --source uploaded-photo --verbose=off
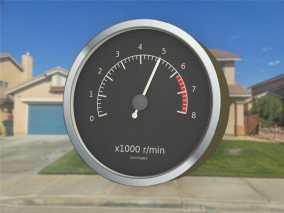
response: 5000; rpm
